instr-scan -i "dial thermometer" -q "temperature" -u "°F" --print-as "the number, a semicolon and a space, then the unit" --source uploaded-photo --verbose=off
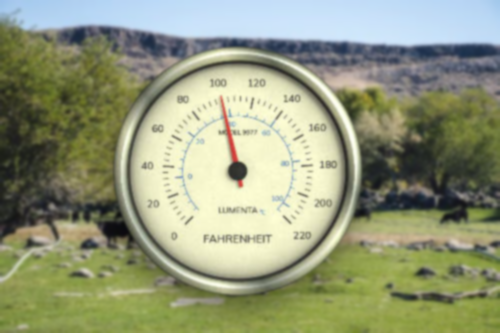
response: 100; °F
